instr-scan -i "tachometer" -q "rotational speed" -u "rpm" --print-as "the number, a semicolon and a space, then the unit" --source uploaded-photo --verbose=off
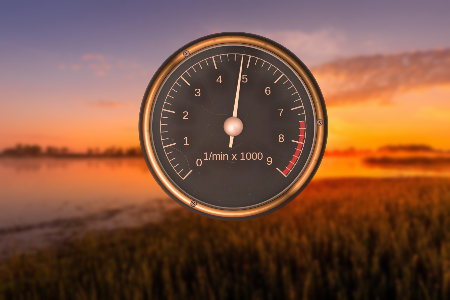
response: 4800; rpm
